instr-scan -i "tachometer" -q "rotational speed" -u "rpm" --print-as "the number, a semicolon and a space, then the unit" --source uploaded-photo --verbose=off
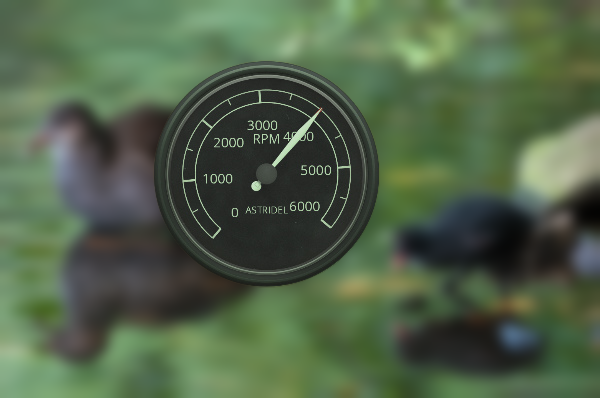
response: 4000; rpm
